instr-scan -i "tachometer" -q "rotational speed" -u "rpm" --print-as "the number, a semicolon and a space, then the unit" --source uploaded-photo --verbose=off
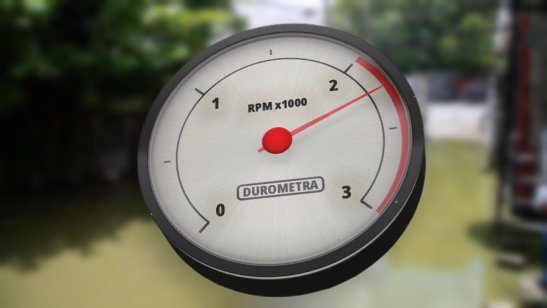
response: 2250; rpm
